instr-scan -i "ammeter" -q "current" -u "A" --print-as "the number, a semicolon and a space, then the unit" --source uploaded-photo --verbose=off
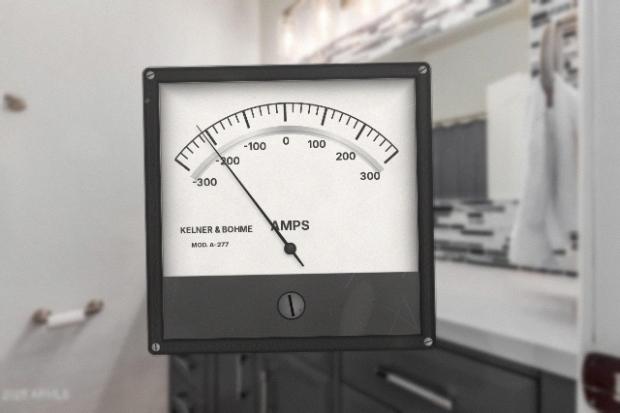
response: -210; A
